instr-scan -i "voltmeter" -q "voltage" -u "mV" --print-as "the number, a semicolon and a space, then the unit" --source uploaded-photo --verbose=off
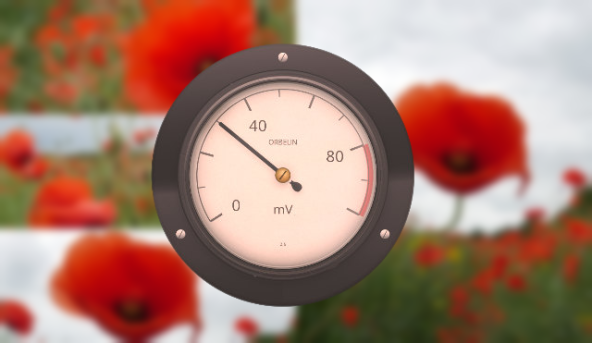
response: 30; mV
